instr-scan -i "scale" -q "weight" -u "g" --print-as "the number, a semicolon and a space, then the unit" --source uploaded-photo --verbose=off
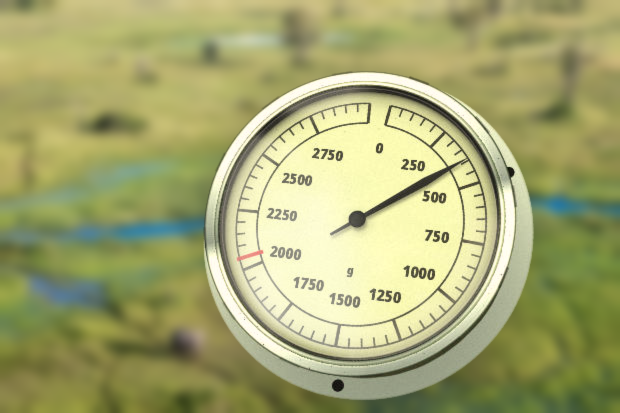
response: 400; g
